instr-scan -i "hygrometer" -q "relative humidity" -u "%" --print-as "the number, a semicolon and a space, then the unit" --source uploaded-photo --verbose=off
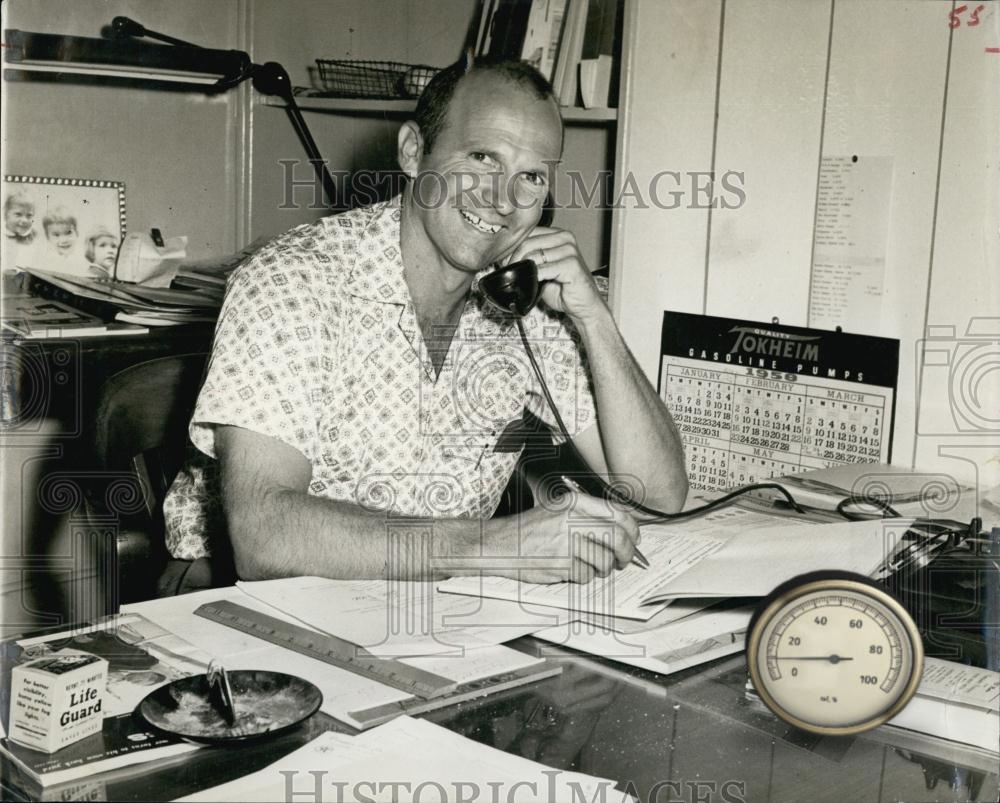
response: 10; %
